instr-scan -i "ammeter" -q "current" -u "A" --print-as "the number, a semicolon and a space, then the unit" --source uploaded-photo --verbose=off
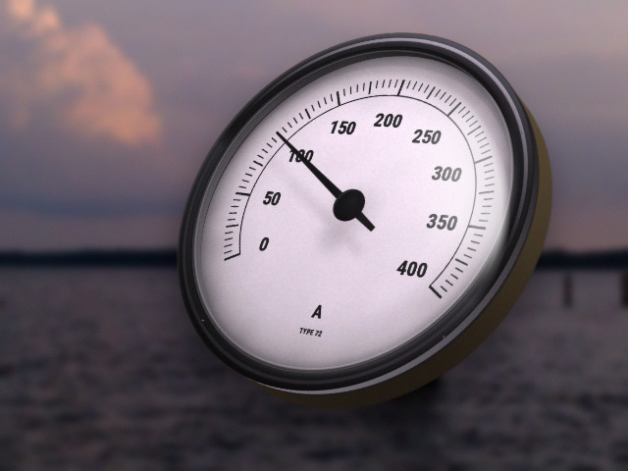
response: 100; A
